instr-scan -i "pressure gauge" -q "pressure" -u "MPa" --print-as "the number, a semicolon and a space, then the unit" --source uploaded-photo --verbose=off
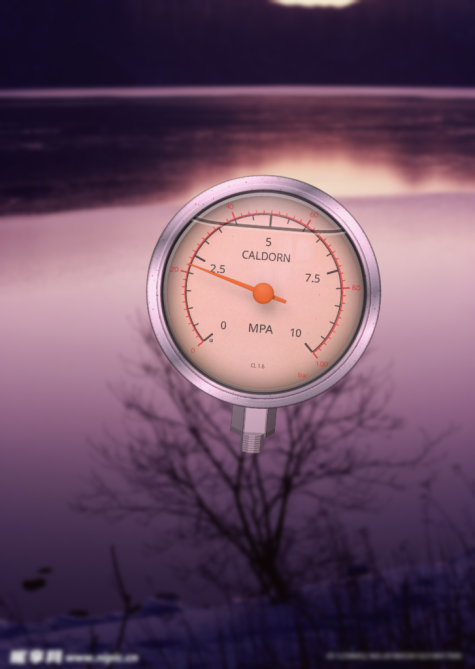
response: 2.25; MPa
